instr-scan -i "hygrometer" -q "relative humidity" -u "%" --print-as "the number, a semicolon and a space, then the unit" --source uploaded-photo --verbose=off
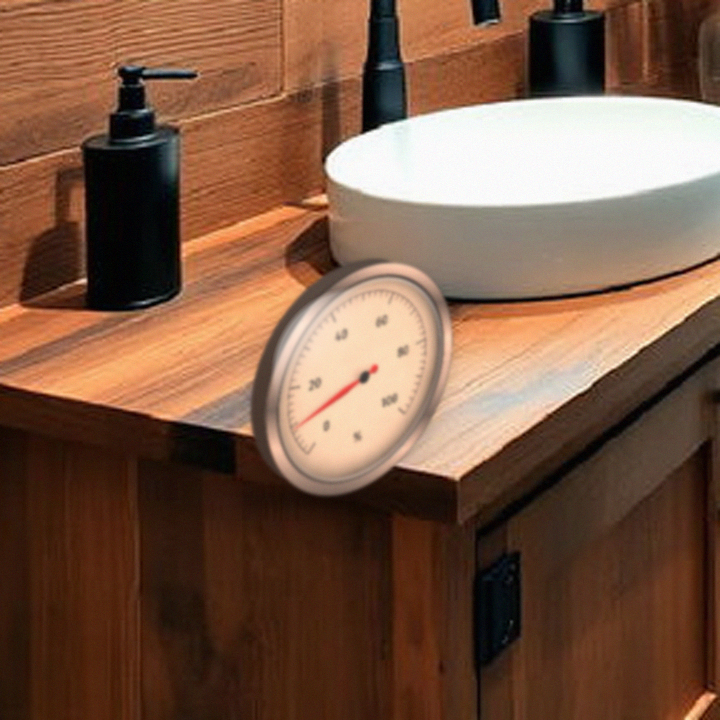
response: 10; %
